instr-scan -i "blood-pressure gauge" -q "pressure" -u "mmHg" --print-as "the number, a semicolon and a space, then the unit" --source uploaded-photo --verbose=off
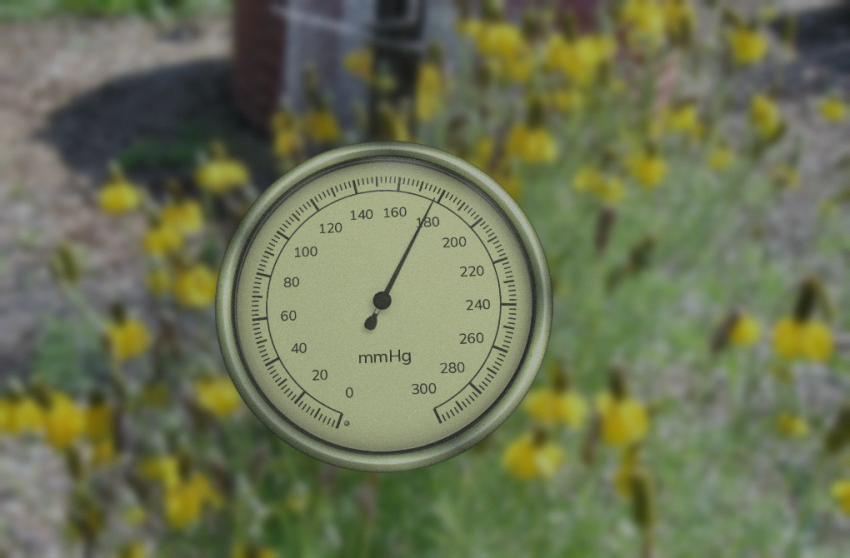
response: 178; mmHg
